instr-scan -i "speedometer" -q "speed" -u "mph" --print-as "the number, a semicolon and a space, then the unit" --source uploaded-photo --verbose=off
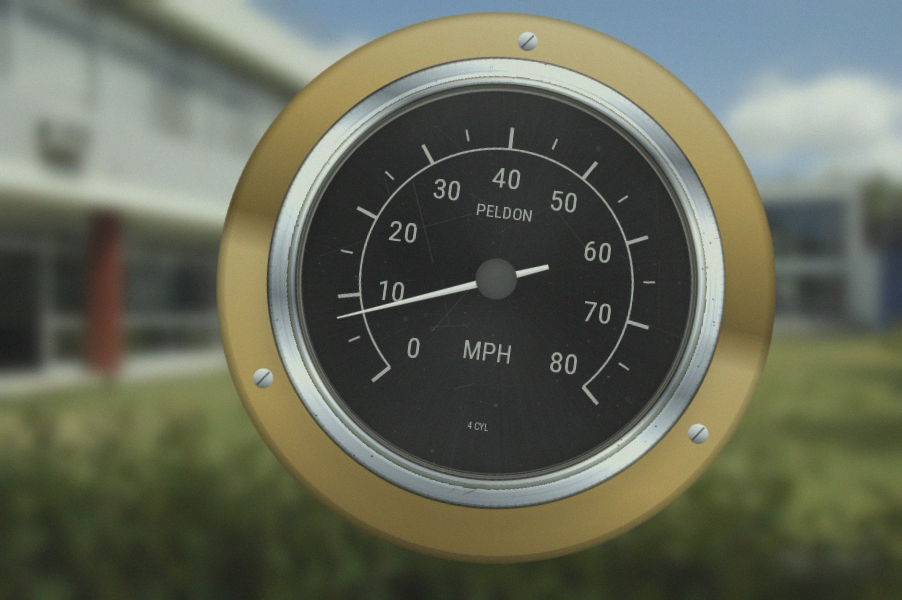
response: 7.5; mph
